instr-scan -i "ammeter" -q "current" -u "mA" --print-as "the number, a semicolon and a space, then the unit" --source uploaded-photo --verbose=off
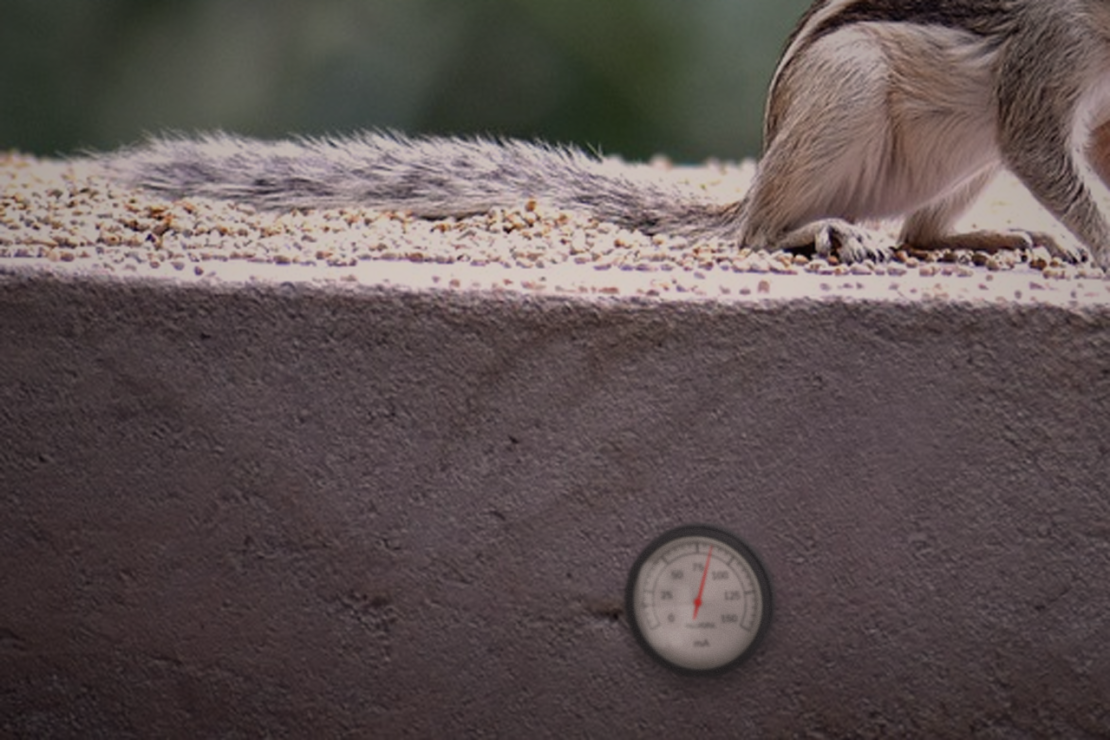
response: 85; mA
